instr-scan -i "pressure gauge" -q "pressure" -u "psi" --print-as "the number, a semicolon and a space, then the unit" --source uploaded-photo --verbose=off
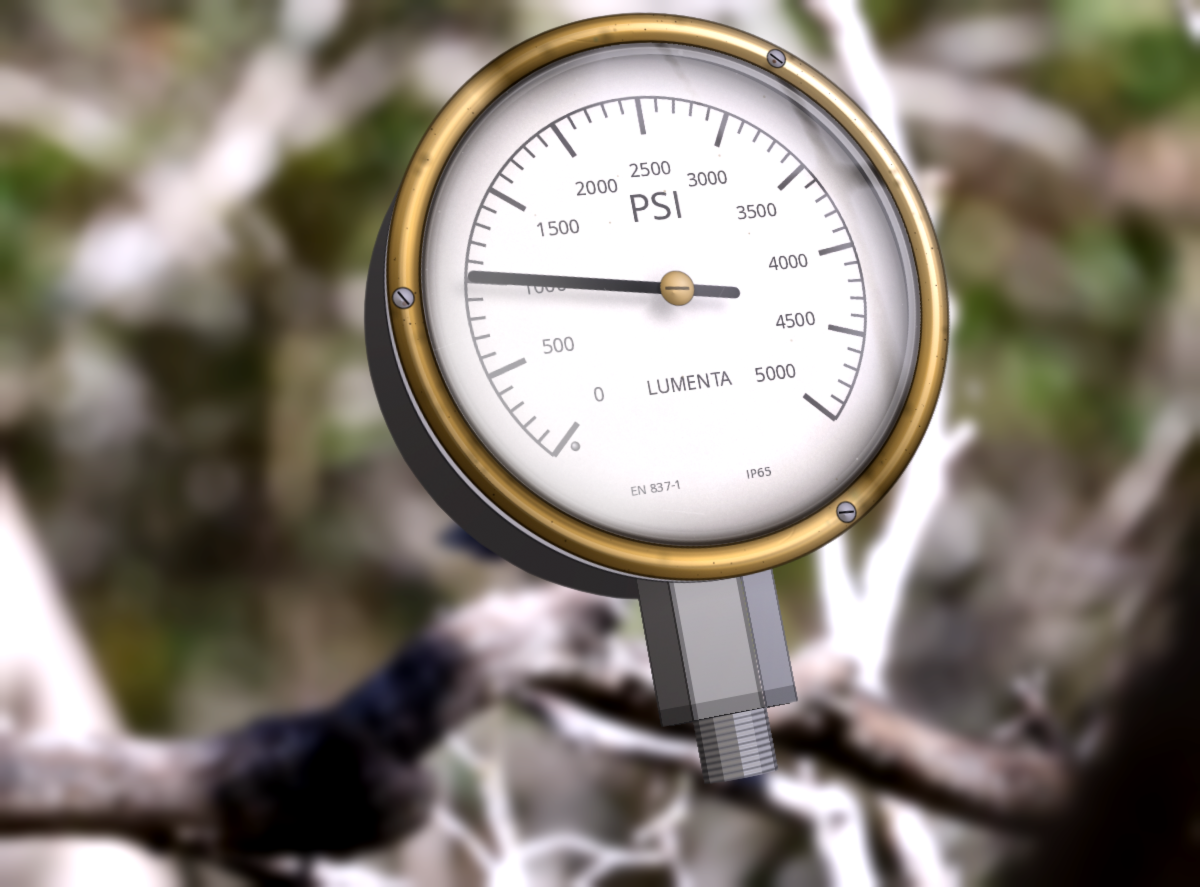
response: 1000; psi
